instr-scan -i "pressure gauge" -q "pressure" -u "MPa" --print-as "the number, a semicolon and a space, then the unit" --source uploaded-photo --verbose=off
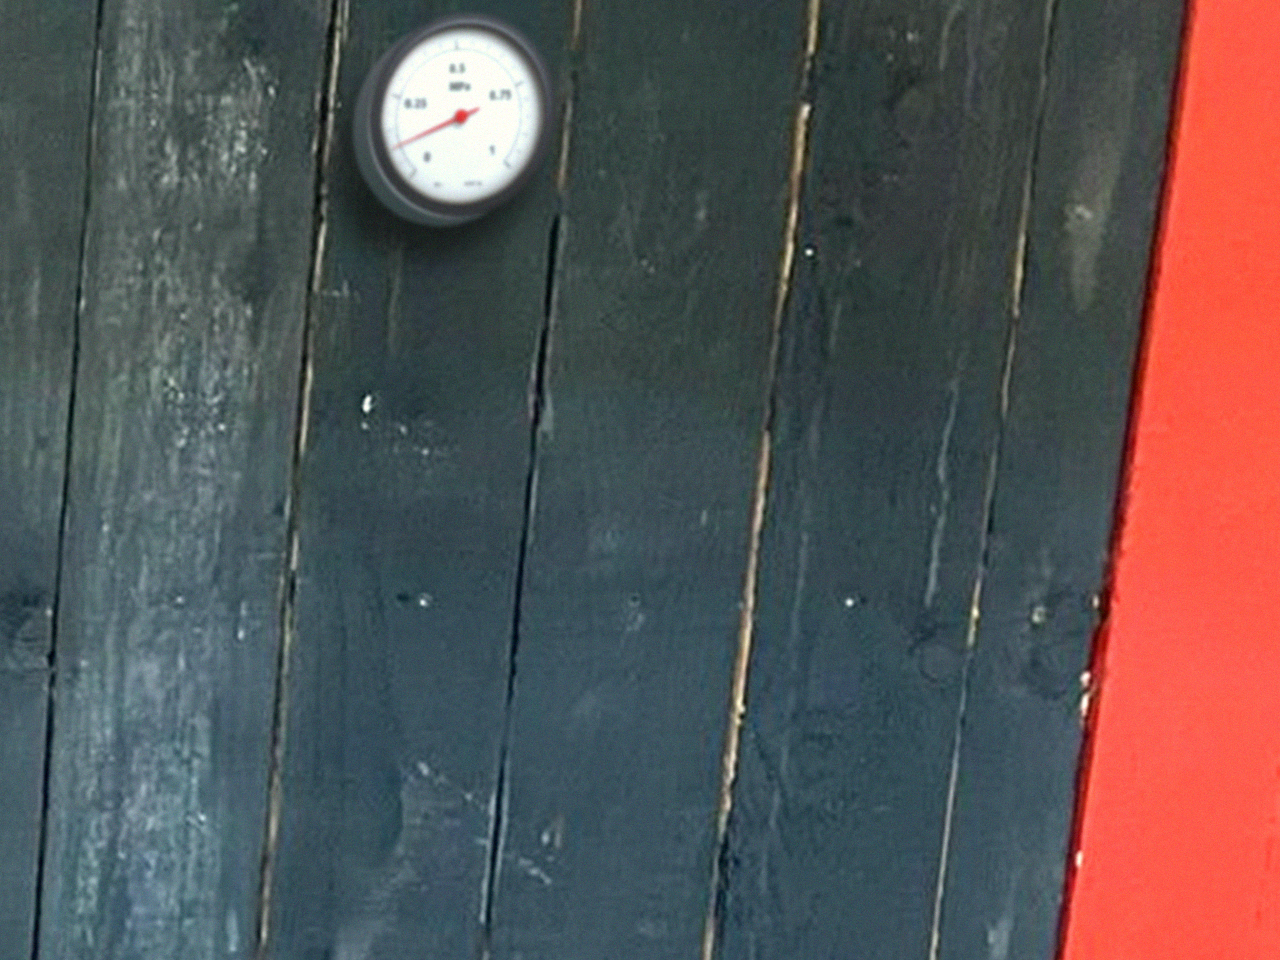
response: 0.1; MPa
